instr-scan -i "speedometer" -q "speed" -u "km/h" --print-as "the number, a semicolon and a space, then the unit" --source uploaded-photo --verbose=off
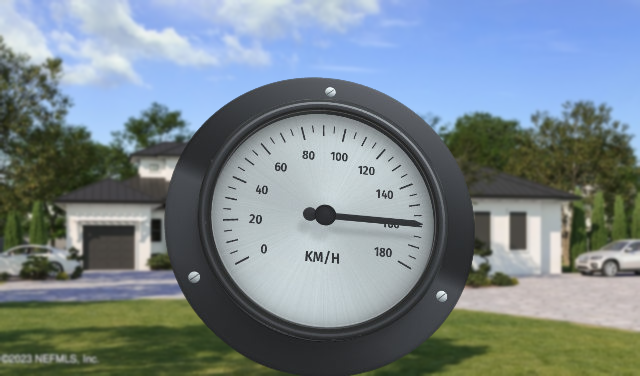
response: 160; km/h
